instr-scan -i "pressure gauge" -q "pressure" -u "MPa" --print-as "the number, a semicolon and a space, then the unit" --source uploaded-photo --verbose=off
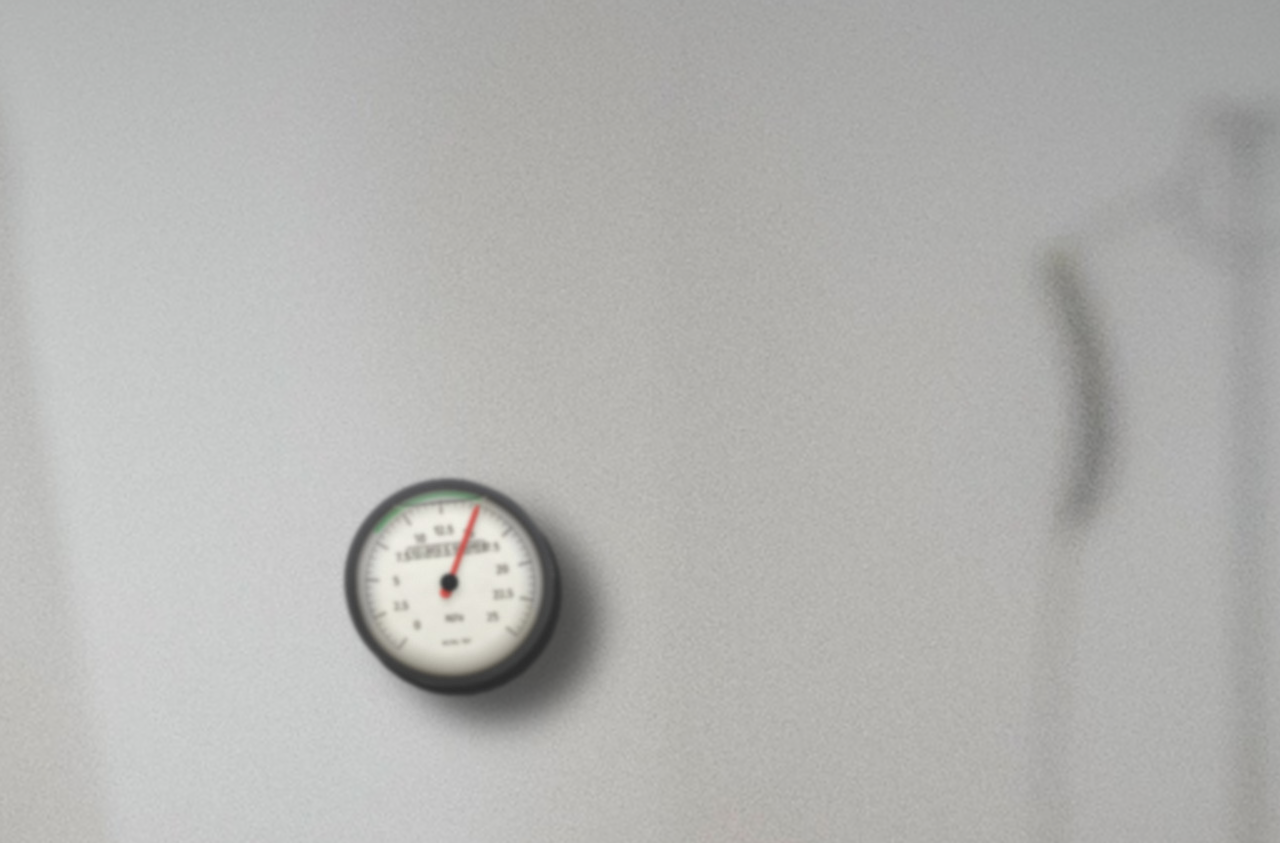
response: 15; MPa
